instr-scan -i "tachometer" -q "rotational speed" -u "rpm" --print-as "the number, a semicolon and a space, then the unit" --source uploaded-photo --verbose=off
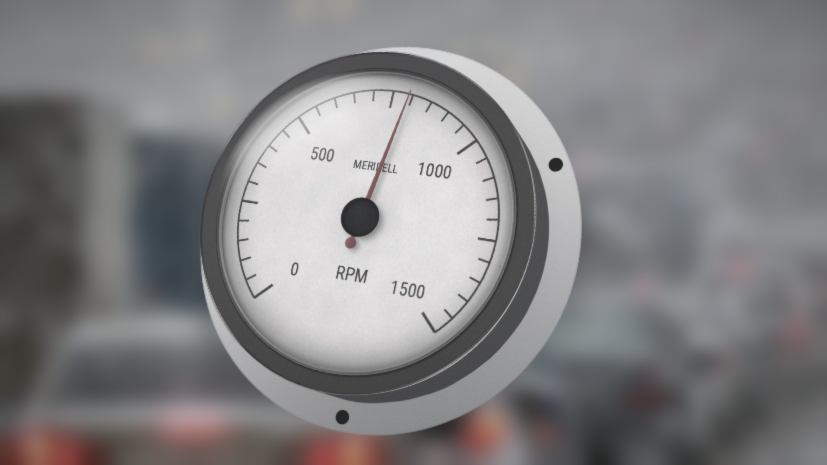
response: 800; rpm
